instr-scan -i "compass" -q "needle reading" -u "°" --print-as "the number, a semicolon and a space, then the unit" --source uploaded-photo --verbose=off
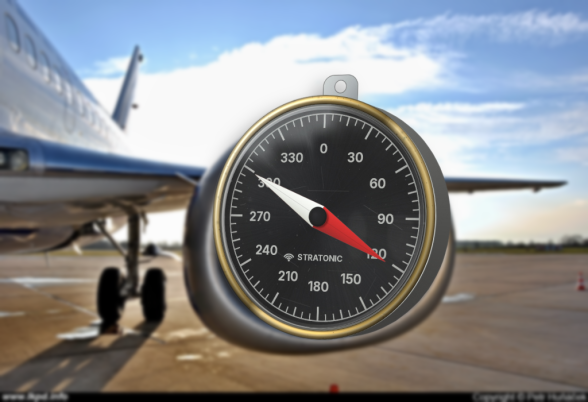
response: 120; °
